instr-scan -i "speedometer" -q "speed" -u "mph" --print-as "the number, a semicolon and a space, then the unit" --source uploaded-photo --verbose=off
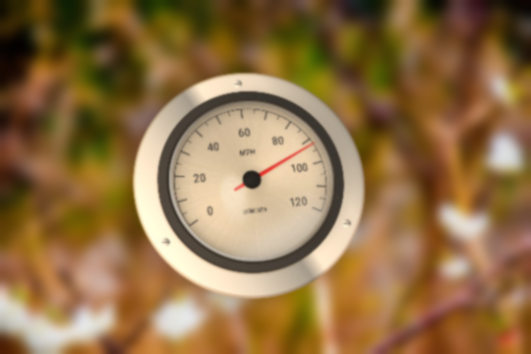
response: 92.5; mph
